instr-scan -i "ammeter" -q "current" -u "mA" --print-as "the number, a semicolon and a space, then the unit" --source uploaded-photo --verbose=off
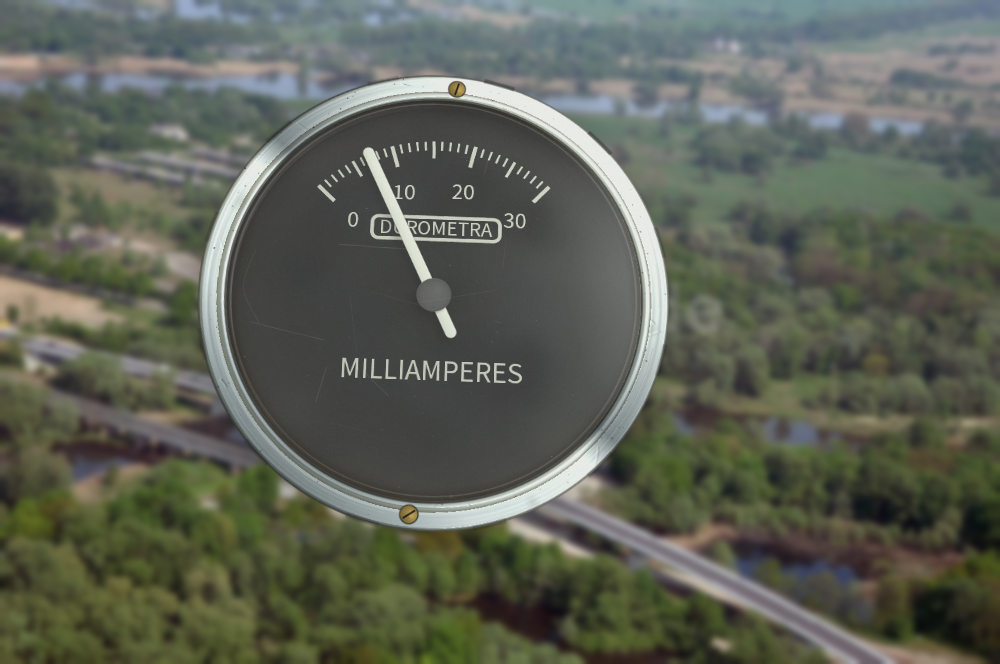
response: 7; mA
